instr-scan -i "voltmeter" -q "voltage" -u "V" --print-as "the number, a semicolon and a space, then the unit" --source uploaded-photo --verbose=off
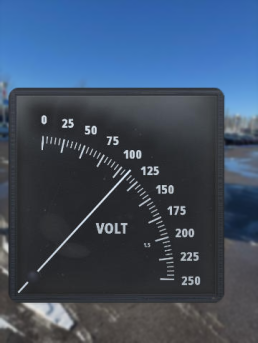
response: 110; V
